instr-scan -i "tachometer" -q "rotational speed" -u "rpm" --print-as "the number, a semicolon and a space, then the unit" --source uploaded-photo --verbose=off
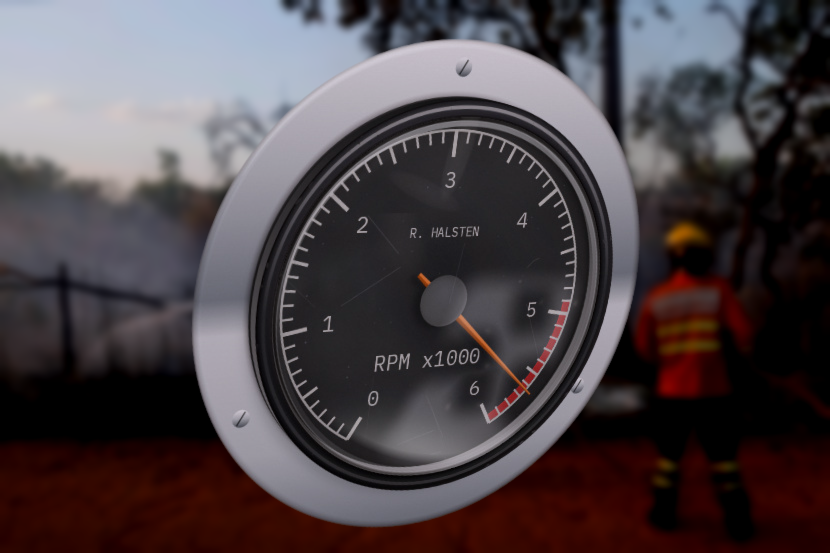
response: 5650; rpm
